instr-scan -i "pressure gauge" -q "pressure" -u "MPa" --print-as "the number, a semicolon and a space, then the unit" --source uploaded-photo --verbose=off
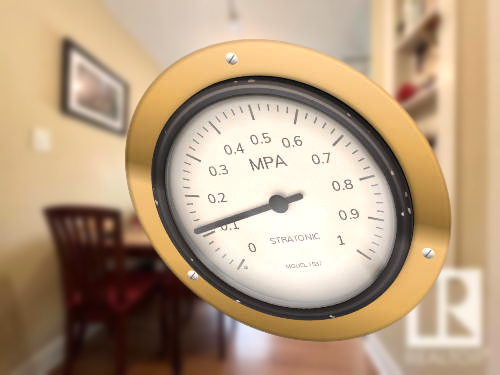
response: 0.12; MPa
